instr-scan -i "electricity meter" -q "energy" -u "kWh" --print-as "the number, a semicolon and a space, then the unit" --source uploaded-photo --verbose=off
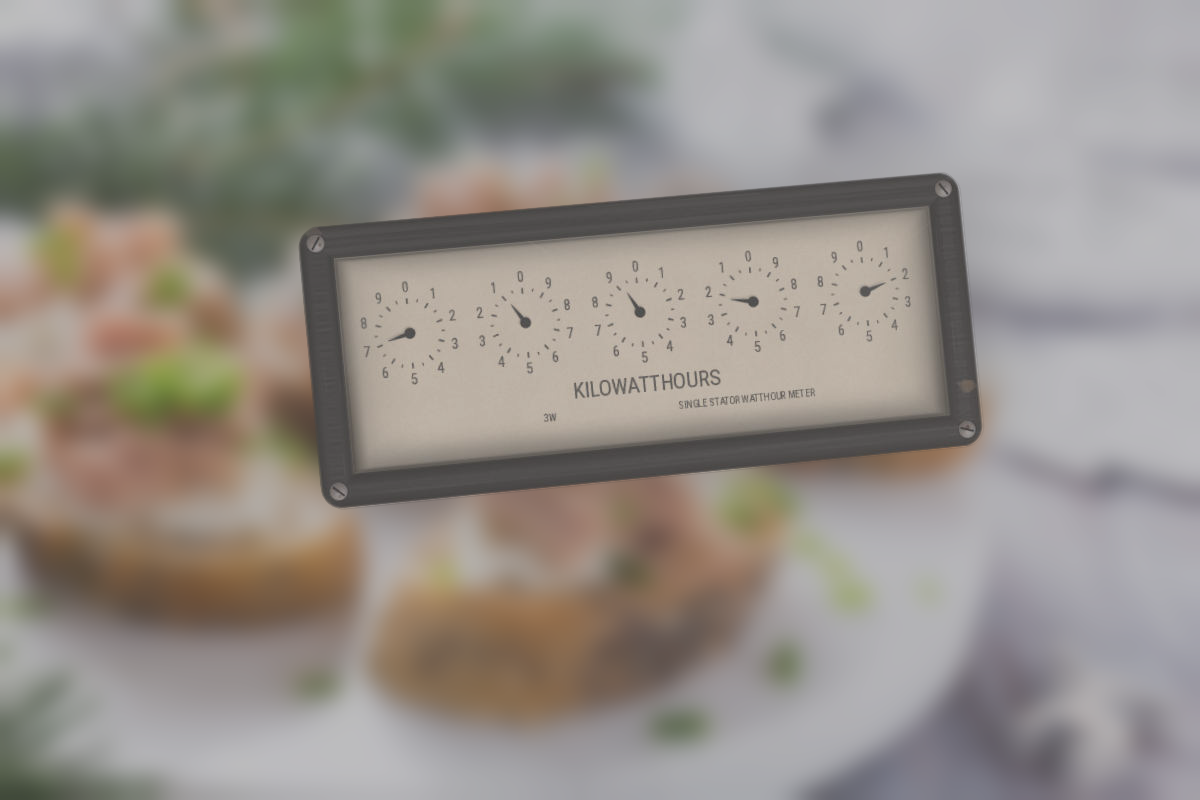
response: 70922; kWh
